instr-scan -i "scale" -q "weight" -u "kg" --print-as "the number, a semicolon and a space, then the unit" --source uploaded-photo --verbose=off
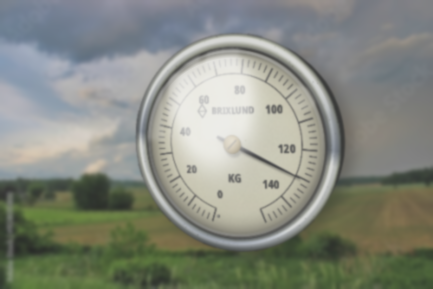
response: 130; kg
